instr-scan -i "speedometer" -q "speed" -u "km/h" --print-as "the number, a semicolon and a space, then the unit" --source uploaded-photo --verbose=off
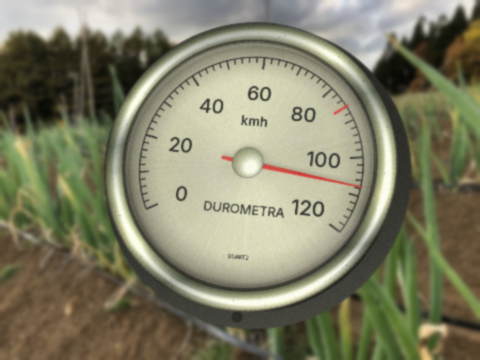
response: 108; km/h
